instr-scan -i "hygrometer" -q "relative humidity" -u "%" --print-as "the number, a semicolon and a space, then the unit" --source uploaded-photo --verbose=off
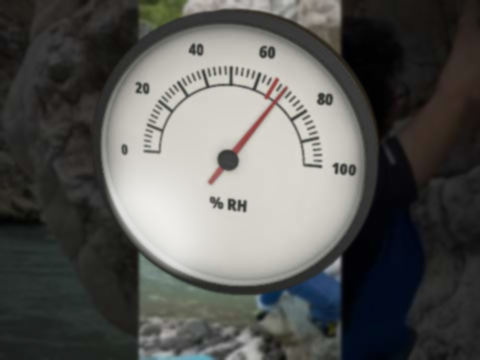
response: 70; %
